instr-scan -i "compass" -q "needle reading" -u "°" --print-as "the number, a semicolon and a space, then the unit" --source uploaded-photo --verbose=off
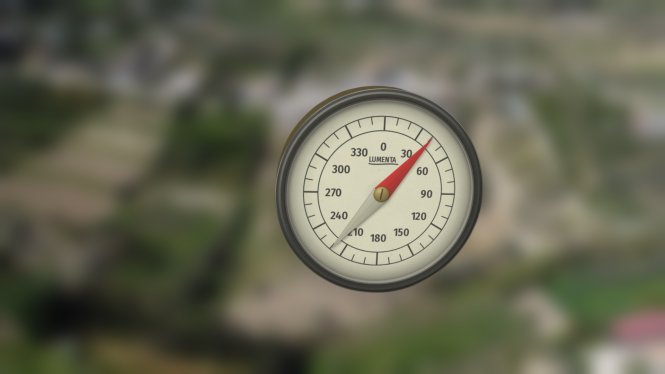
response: 40; °
